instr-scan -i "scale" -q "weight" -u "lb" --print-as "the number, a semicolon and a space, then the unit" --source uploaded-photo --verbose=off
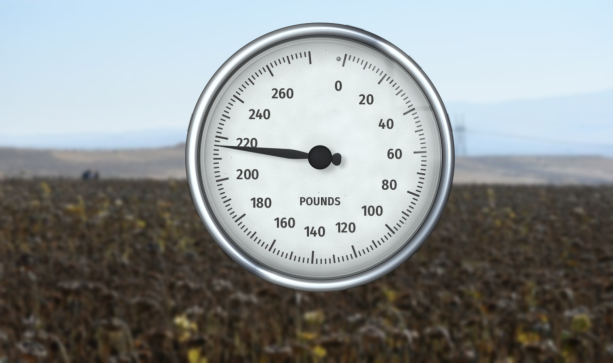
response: 216; lb
